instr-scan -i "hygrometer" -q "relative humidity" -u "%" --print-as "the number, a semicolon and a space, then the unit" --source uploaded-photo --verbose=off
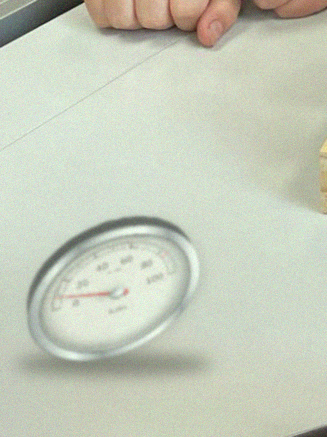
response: 10; %
